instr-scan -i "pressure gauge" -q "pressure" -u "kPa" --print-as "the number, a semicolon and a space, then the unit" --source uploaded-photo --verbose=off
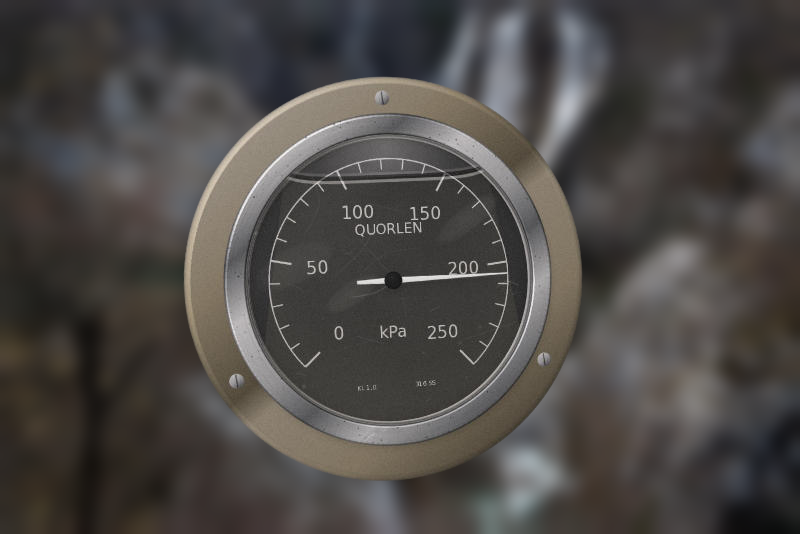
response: 205; kPa
